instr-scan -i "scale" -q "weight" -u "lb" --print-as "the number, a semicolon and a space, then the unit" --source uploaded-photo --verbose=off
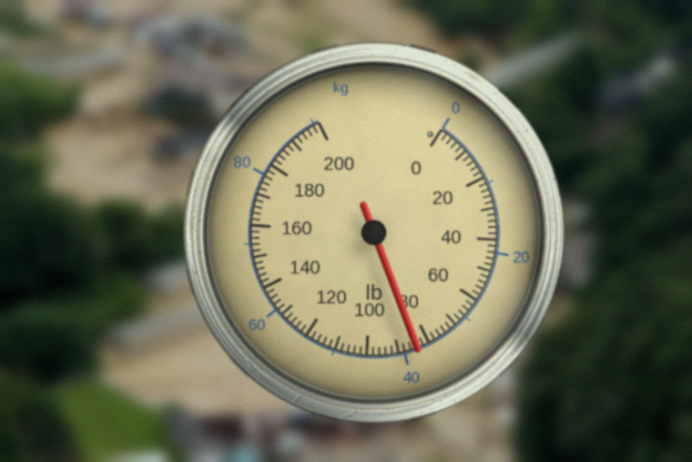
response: 84; lb
